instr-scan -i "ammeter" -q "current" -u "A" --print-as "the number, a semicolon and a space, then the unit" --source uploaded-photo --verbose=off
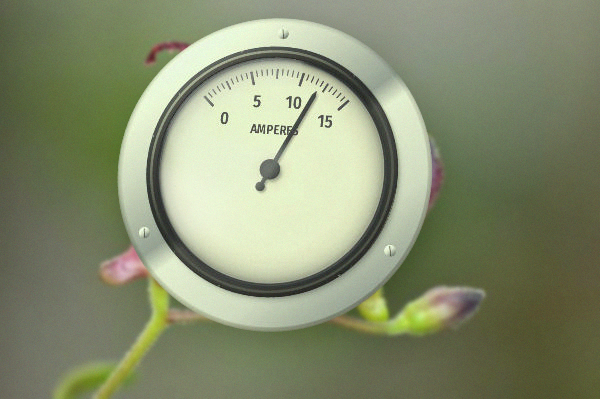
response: 12; A
